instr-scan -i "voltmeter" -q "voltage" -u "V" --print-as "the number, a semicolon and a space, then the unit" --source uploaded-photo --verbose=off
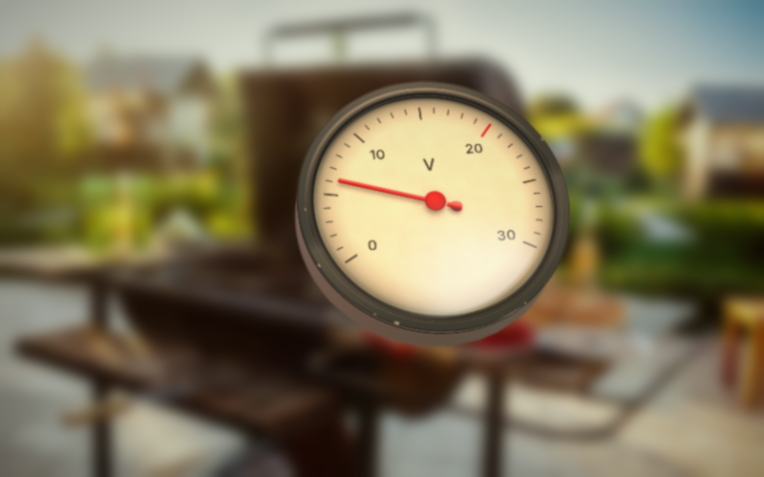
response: 6; V
